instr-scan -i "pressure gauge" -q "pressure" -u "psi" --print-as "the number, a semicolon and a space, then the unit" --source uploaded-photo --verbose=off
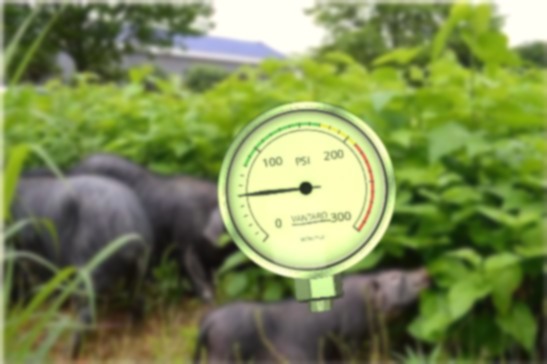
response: 50; psi
